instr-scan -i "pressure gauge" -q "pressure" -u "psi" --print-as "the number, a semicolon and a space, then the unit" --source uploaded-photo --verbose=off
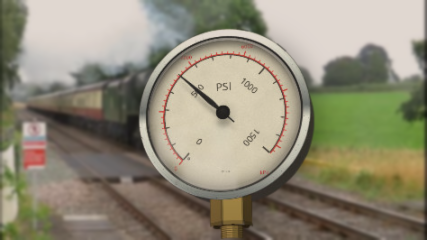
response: 500; psi
